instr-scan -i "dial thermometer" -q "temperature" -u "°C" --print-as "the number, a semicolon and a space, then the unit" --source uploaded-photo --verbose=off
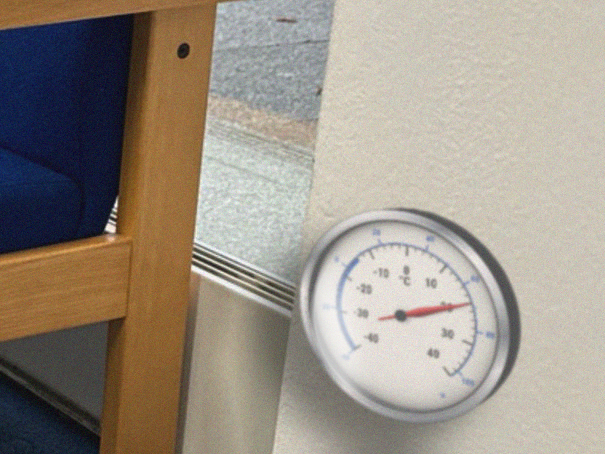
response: 20; °C
